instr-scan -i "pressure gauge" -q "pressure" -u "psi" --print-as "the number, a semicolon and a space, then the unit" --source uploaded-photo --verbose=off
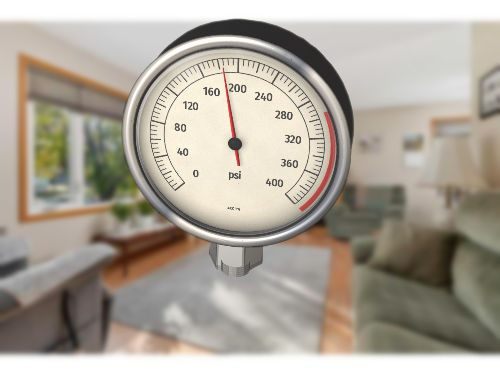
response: 185; psi
